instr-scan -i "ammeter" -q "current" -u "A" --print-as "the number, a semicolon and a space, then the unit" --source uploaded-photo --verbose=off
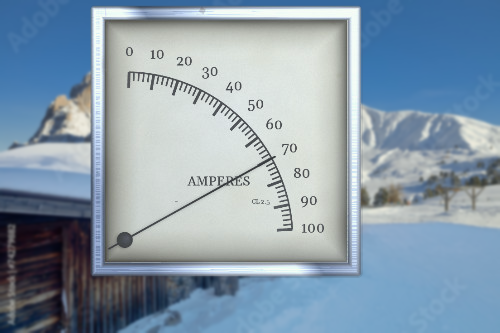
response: 70; A
